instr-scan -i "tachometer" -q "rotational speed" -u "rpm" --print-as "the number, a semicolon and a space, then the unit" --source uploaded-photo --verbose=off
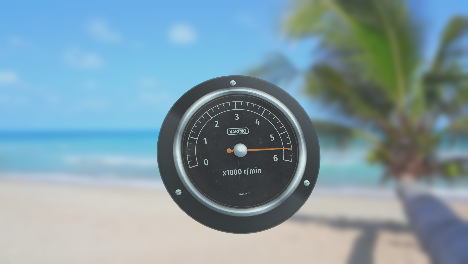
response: 5600; rpm
